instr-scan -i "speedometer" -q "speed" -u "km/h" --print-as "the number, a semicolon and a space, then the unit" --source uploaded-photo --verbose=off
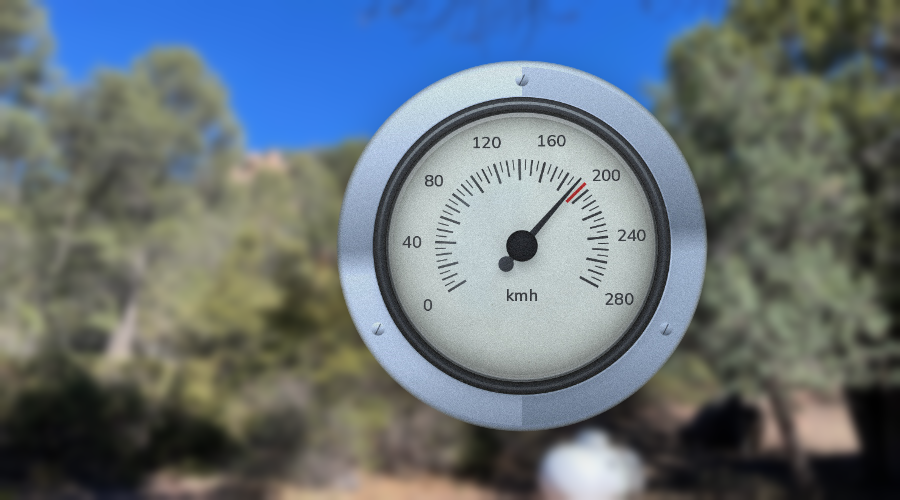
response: 190; km/h
